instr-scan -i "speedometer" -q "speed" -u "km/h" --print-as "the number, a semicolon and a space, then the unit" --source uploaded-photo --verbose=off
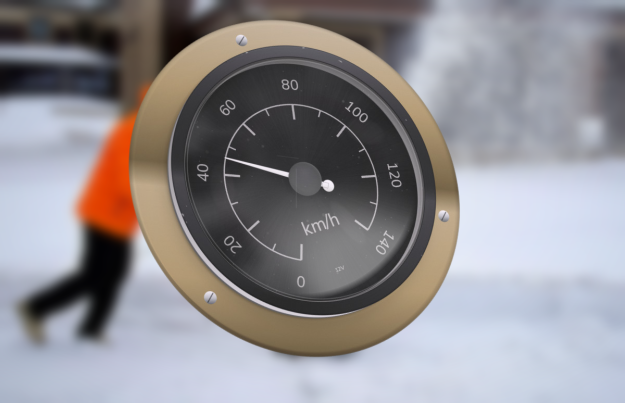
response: 45; km/h
